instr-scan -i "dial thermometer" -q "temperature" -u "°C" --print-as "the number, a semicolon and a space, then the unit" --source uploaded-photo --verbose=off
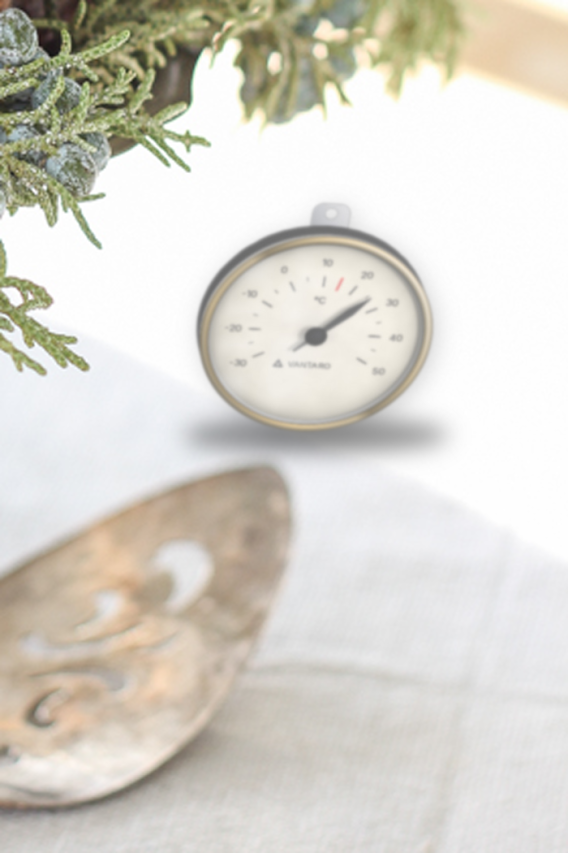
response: 25; °C
